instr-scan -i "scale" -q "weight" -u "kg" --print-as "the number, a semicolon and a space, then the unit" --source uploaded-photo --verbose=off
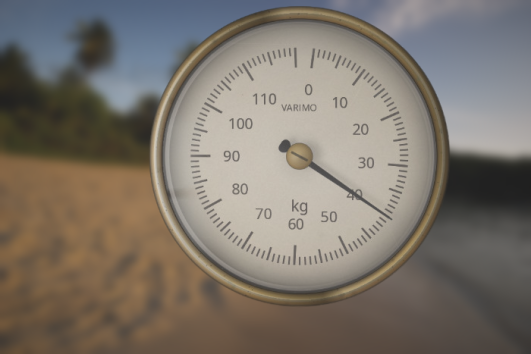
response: 40; kg
